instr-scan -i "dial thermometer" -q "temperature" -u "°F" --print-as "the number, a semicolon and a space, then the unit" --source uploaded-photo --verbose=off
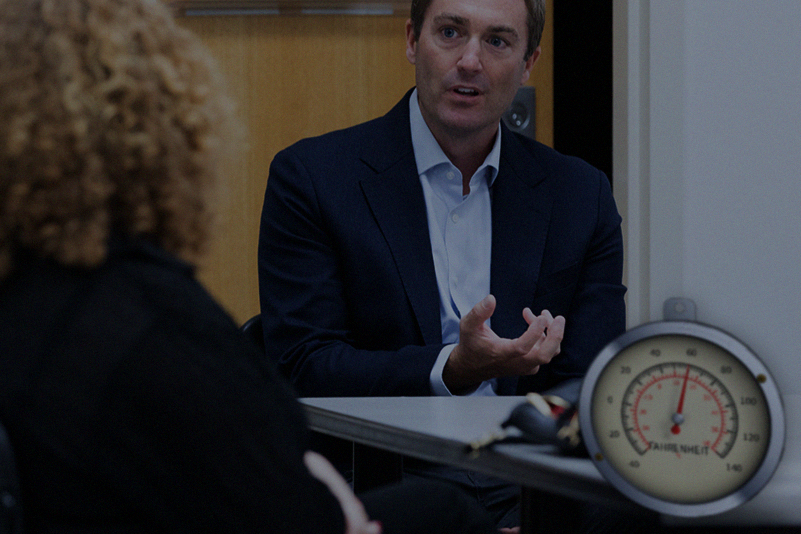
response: 60; °F
